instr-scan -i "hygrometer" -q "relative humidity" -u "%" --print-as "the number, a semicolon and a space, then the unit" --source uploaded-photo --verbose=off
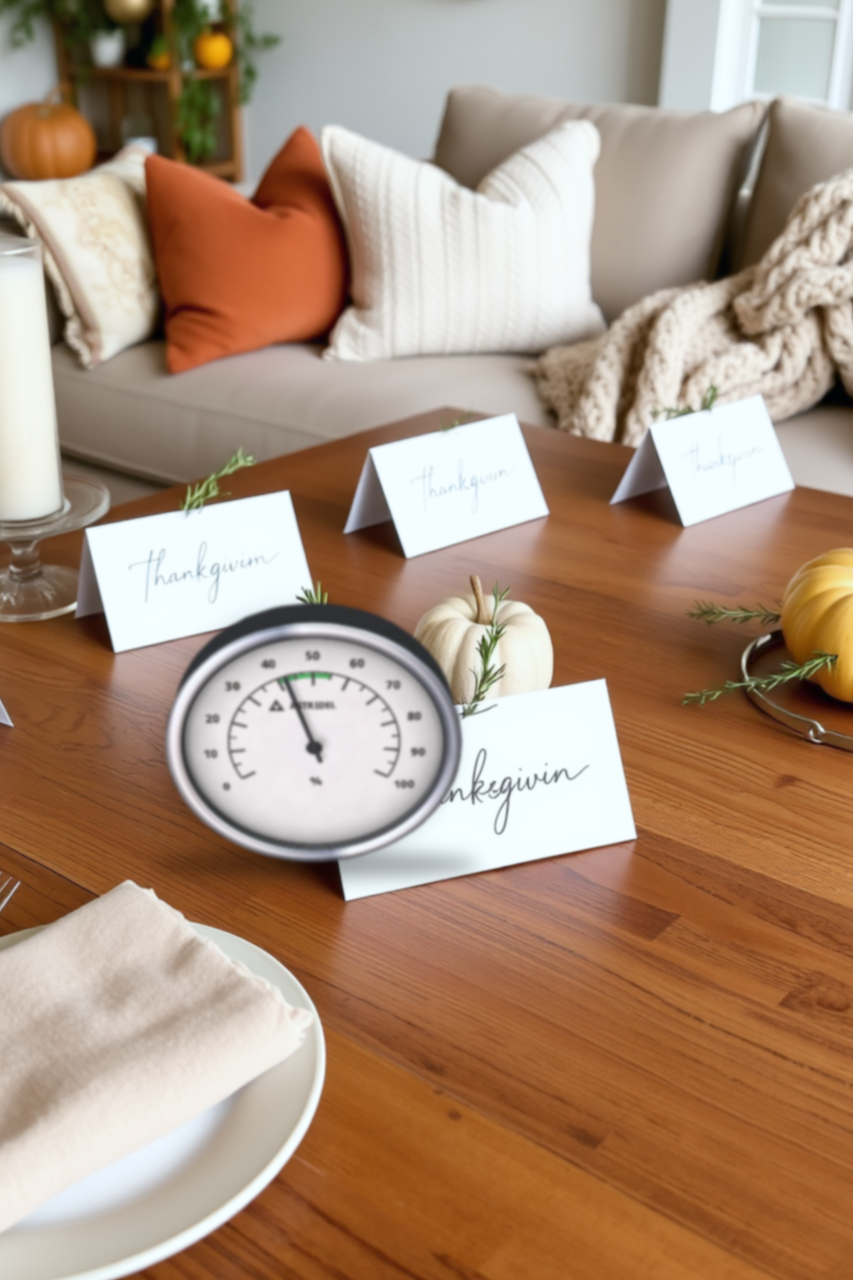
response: 42.5; %
